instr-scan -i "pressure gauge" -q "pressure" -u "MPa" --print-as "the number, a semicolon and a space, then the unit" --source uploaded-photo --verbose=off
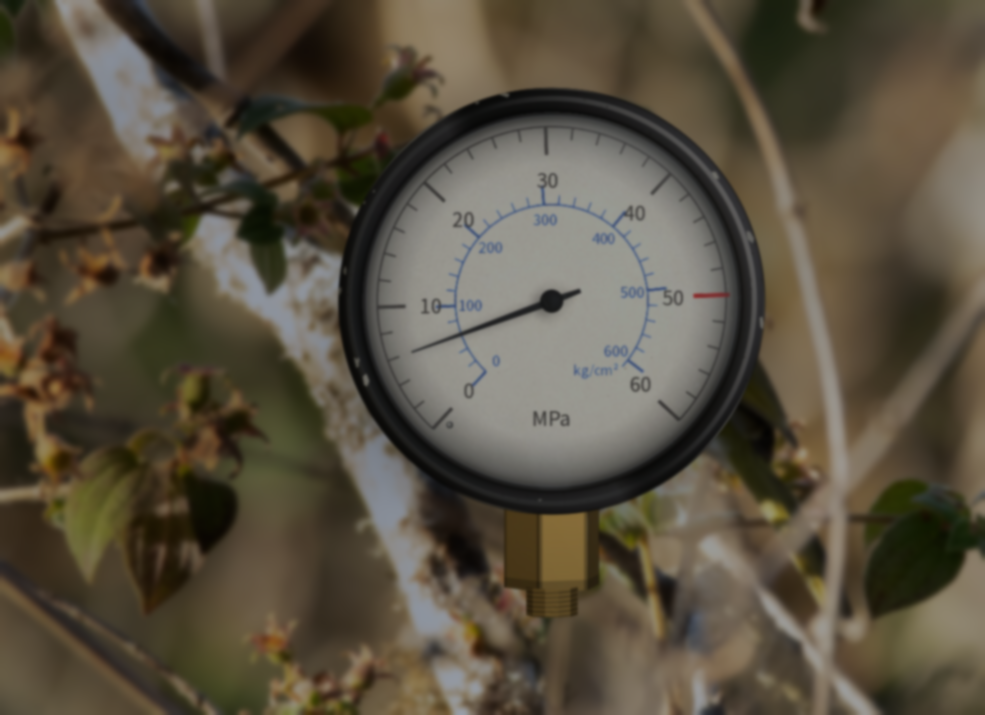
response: 6; MPa
